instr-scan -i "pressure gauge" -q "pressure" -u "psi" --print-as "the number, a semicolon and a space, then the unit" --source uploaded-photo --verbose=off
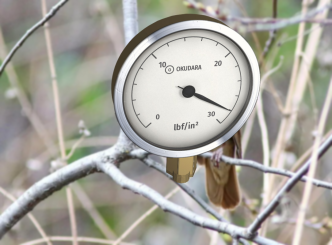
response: 28; psi
